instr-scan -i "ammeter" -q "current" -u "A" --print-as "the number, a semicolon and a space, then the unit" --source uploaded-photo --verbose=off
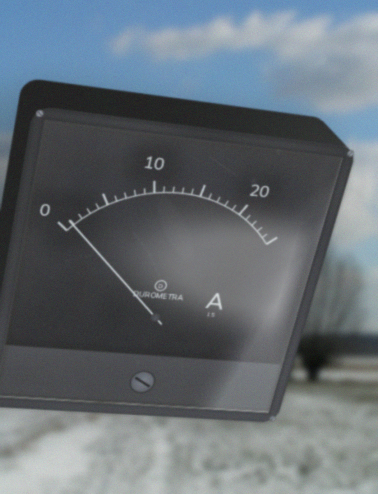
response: 1; A
